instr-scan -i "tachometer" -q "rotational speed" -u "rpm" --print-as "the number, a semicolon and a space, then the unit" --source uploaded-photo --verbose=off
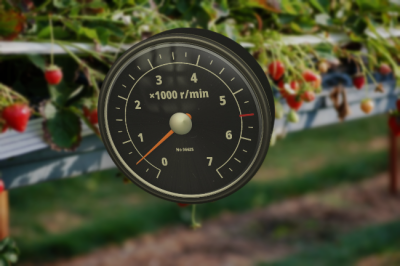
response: 500; rpm
